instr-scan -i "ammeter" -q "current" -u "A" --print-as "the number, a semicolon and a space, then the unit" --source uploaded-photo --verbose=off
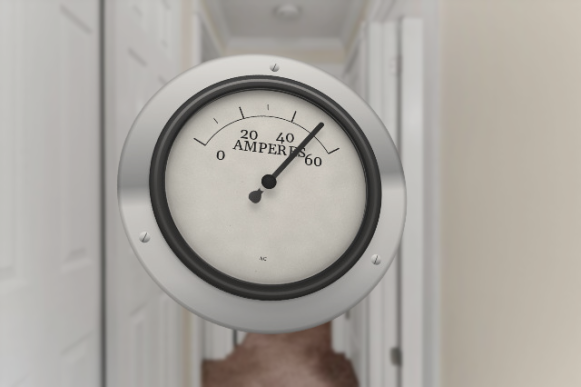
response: 50; A
